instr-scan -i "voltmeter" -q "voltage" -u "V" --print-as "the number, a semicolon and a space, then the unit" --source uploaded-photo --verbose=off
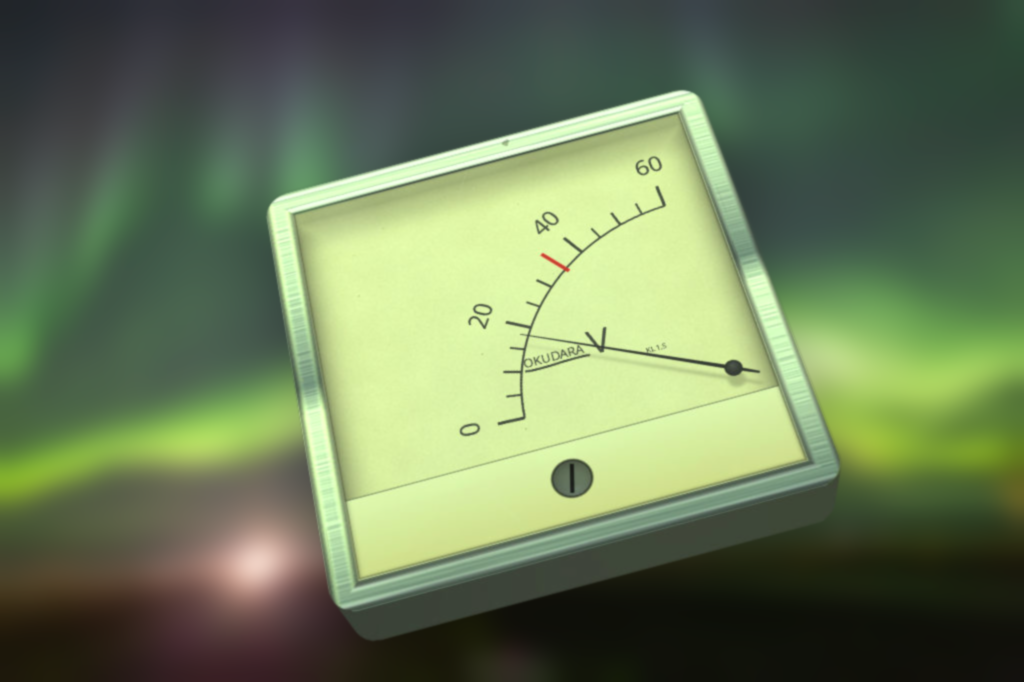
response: 17.5; V
